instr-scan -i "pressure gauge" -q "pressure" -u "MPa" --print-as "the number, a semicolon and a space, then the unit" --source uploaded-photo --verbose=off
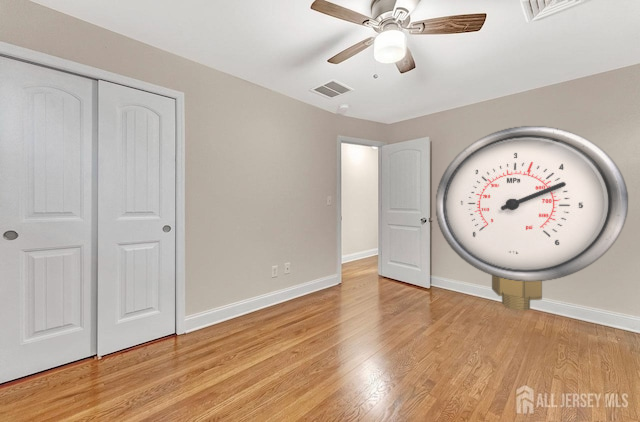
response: 4.4; MPa
